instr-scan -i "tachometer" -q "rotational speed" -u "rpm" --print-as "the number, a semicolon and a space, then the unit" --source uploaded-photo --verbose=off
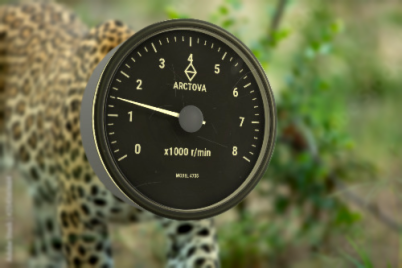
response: 1400; rpm
